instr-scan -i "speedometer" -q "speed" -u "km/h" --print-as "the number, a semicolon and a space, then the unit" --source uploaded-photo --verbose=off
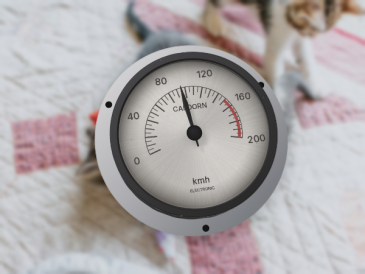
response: 95; km/h
